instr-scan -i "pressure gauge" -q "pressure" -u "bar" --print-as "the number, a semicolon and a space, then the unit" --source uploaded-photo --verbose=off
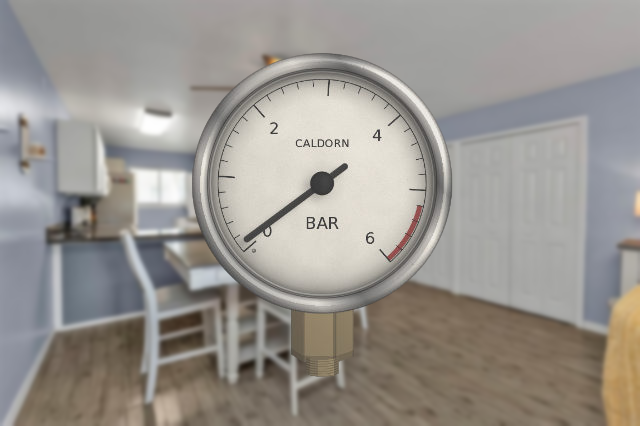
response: 0.1; bar
